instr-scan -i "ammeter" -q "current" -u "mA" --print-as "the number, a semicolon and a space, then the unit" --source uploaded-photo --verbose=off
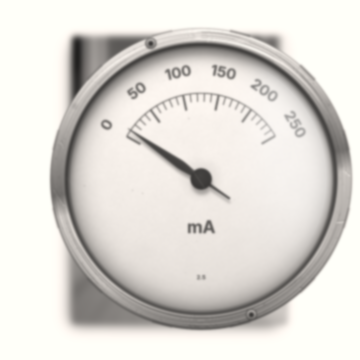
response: 10; mA
